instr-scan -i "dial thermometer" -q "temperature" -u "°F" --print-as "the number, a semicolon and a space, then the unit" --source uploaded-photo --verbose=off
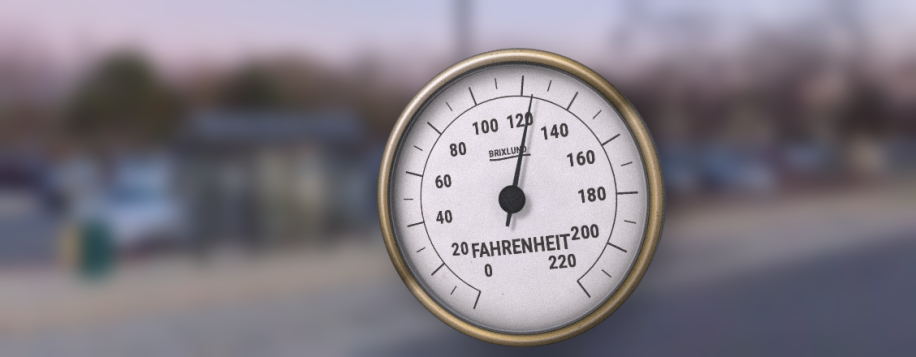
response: 125; °F
